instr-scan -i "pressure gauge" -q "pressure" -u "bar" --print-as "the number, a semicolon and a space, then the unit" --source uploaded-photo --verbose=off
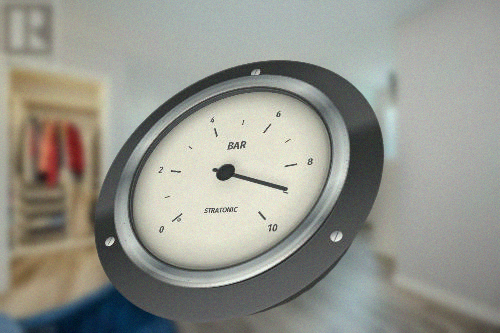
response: 9; bar
